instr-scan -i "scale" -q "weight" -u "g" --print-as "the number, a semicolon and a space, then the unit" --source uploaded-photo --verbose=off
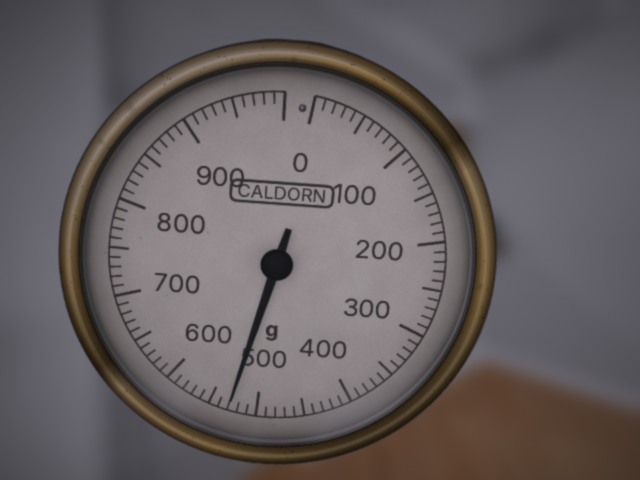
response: 530; g
